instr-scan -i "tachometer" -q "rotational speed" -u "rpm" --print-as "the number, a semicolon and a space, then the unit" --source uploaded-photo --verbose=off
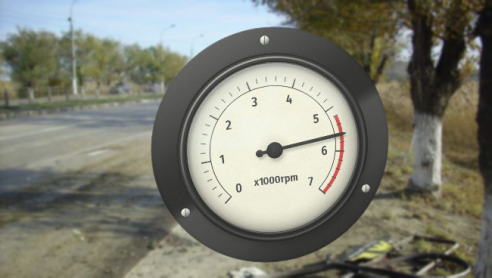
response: 5600; rpm
